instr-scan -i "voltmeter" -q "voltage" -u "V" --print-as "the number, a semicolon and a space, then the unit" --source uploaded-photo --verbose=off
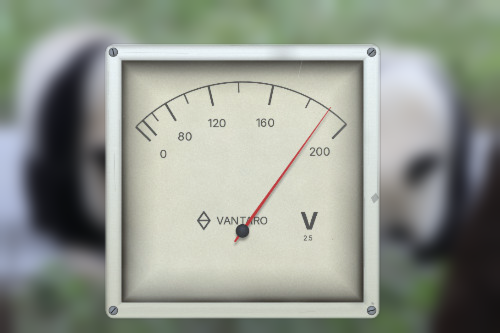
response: 190; V
